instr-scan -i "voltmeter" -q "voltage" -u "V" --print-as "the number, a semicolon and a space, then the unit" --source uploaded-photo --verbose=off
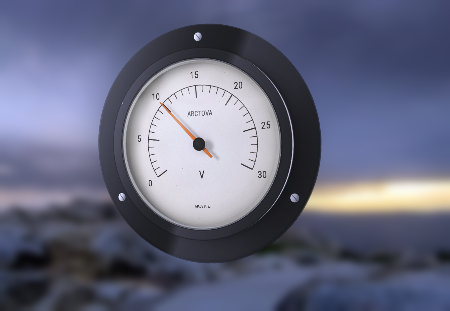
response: 10; V
